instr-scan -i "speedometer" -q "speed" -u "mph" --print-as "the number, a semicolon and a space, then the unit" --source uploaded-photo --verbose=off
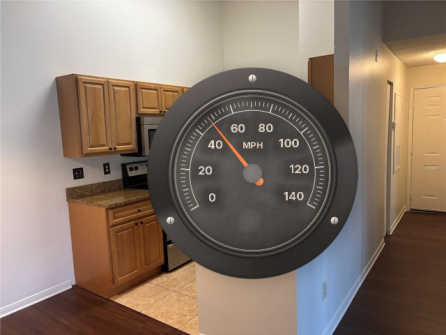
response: 48; mph
